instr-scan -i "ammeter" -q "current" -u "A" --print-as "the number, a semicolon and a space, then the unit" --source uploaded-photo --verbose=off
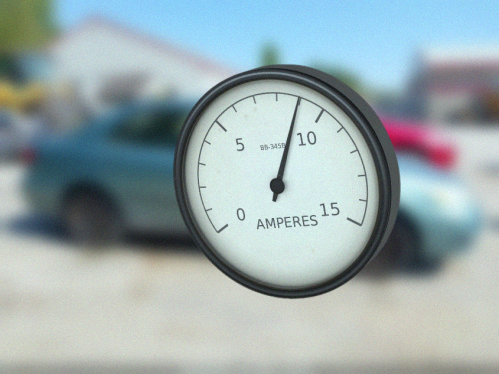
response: 9; A
